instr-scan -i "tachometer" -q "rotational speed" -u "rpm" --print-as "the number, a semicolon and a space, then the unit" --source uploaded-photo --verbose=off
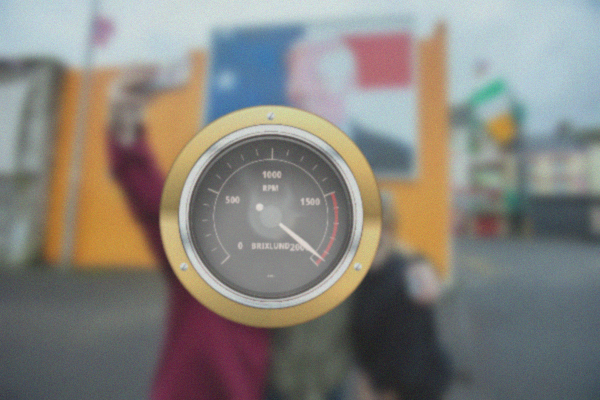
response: 1950; rpm
